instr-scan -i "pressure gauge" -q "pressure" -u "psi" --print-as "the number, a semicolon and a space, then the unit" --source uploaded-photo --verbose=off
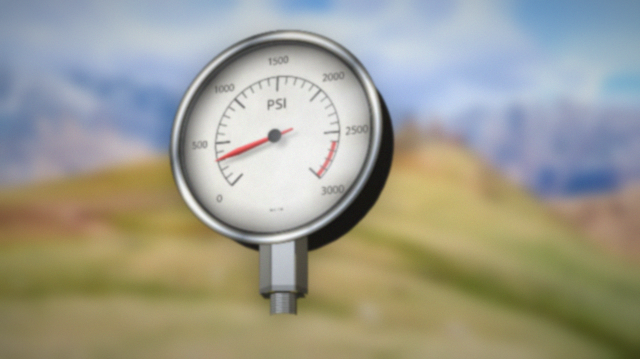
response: 300; psi
